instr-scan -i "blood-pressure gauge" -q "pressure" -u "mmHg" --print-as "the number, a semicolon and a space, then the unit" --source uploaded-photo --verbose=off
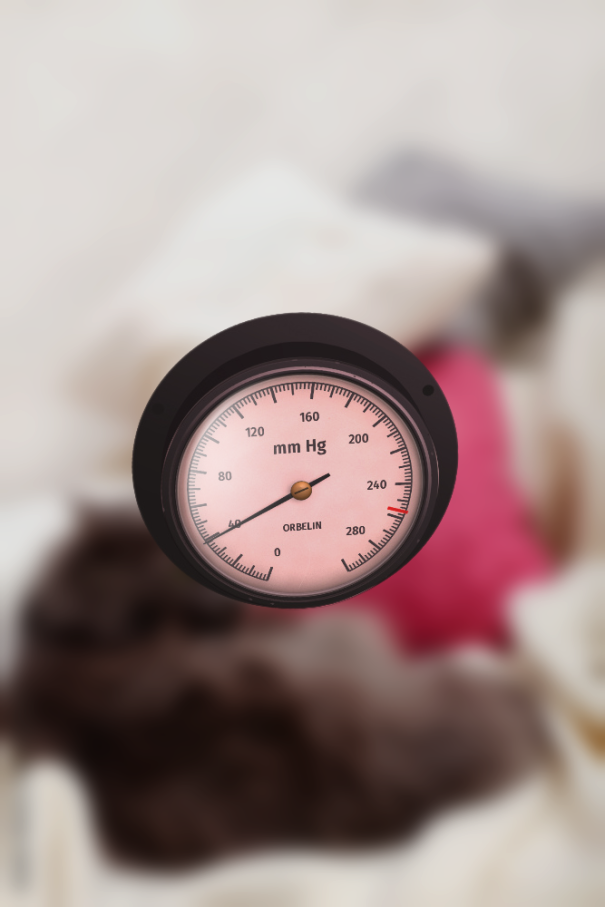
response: 40; mmHg
